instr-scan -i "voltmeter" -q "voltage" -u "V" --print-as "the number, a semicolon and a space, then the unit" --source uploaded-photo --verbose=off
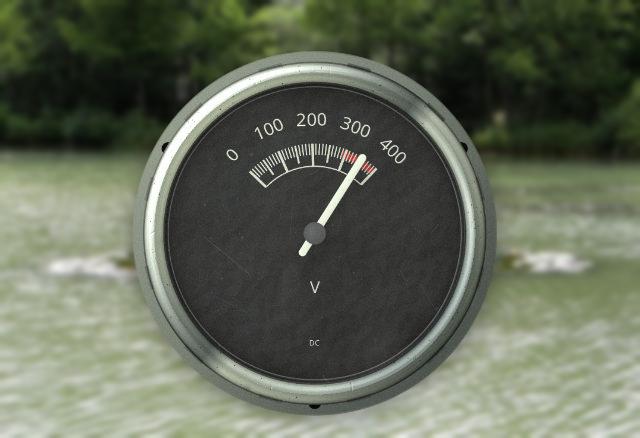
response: 350; V
